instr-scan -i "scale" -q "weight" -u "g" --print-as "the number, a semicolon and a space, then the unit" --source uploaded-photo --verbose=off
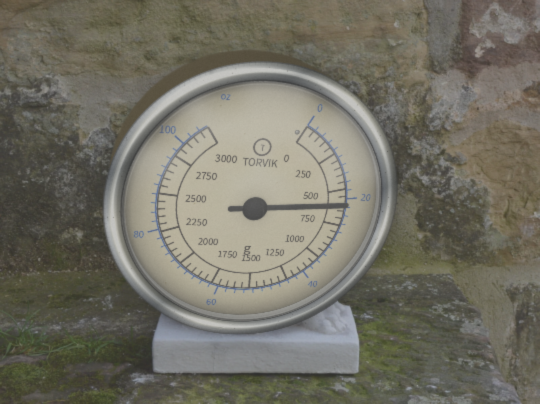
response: 600; g
